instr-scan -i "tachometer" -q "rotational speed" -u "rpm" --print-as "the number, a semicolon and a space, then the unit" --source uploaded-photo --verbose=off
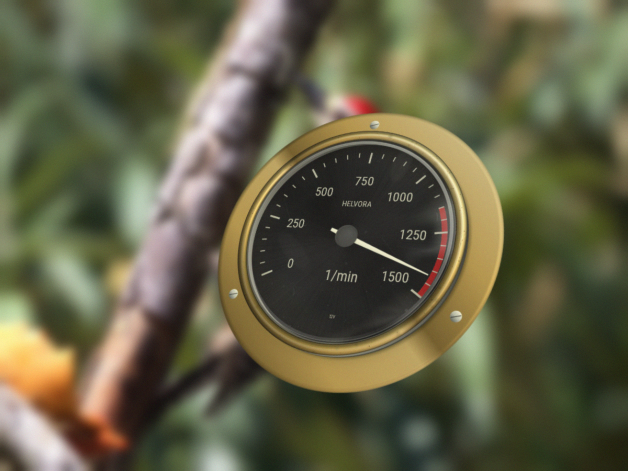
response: 1425; rpm
